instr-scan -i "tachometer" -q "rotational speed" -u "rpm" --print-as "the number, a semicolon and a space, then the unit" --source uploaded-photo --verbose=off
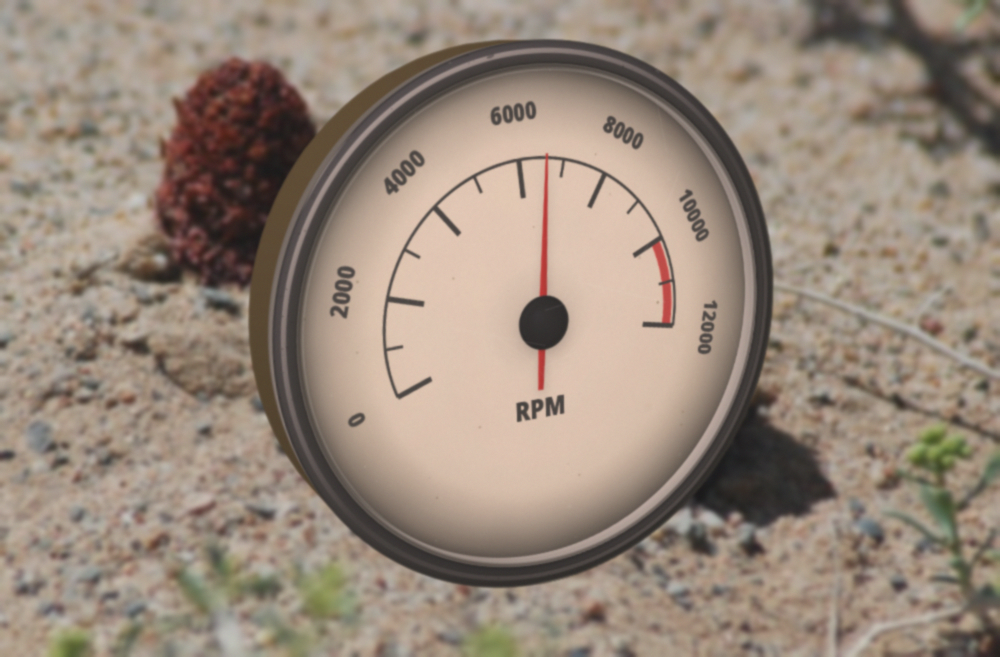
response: 6500; rpm
